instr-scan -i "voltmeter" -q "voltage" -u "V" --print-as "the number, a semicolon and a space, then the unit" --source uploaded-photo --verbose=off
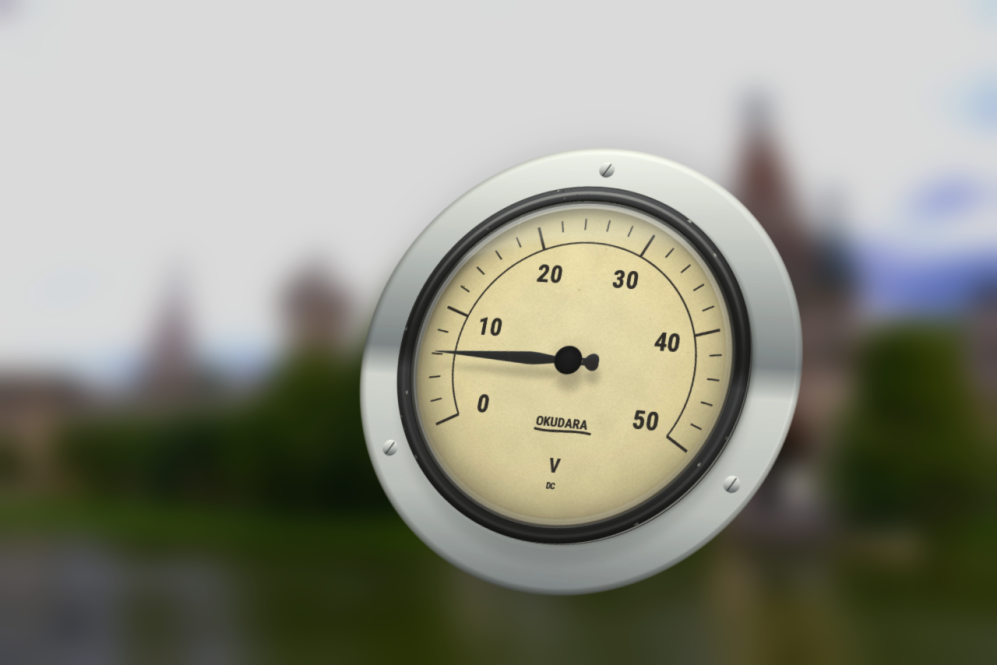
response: 6; V
